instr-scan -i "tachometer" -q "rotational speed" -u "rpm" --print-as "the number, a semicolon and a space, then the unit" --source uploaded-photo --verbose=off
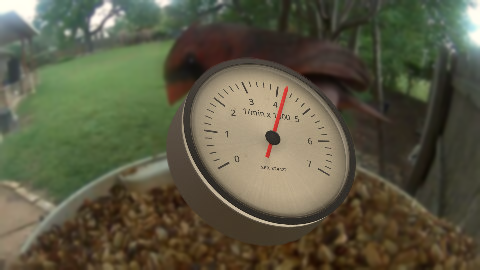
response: 4200; rpm
